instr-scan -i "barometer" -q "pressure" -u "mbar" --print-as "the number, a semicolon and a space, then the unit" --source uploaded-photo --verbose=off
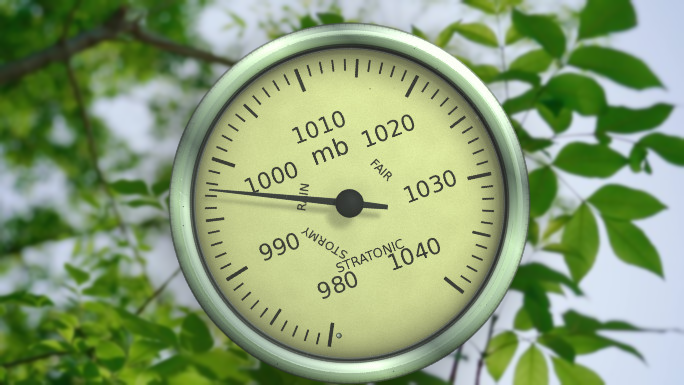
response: 997.5; mbar
